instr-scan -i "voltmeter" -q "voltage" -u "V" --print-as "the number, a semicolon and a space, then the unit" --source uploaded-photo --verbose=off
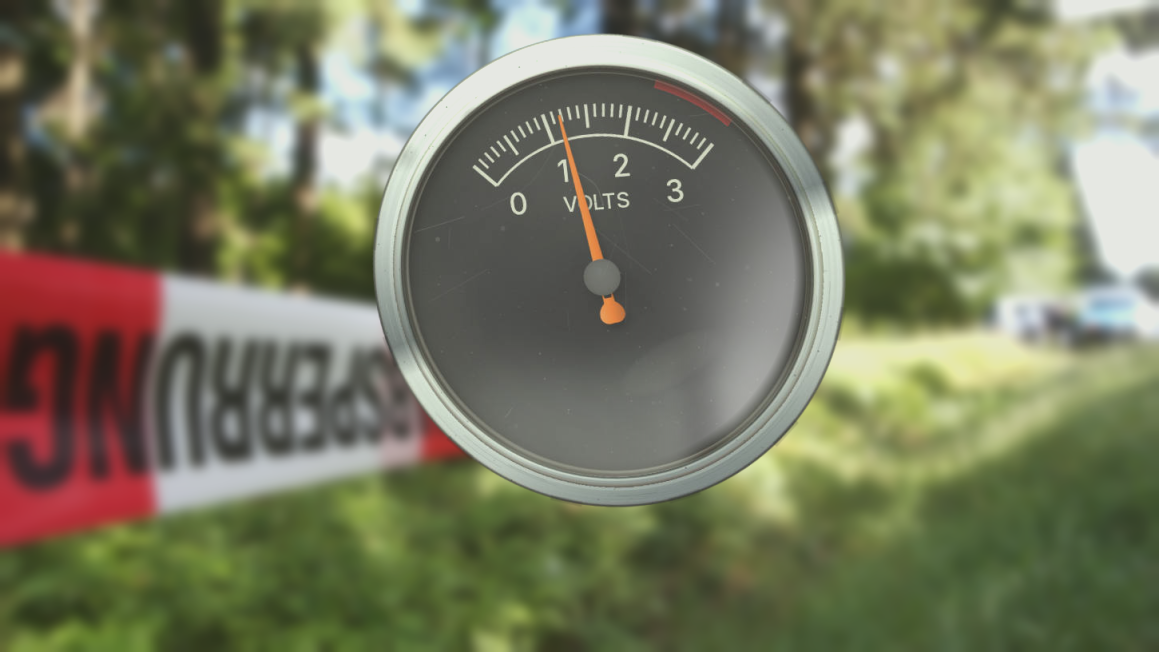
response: 1.2; V
